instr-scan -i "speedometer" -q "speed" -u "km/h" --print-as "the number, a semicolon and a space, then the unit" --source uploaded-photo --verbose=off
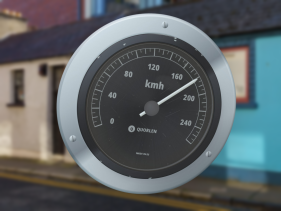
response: 180; km/h
